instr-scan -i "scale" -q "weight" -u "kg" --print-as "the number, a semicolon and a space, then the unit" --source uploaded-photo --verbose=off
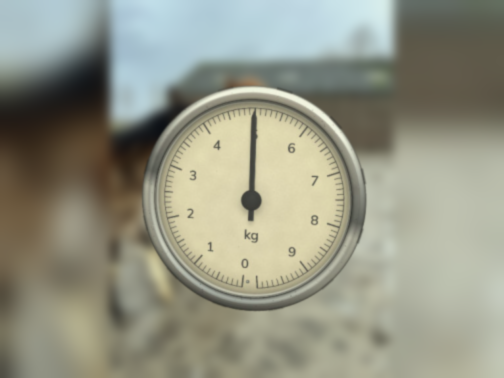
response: 5; kg
